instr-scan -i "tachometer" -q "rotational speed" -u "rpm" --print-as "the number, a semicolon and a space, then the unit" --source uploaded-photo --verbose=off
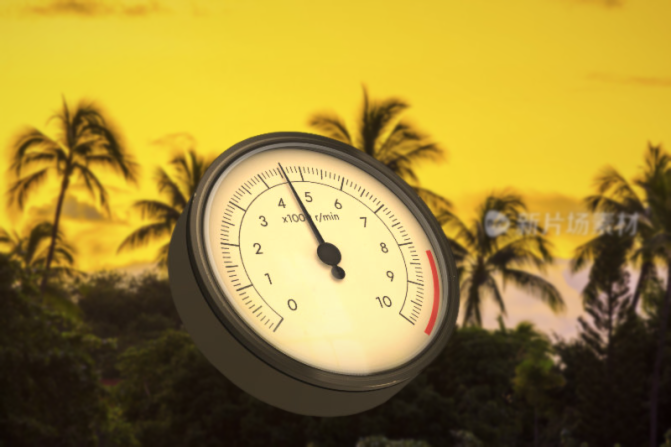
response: 4500; rpm
